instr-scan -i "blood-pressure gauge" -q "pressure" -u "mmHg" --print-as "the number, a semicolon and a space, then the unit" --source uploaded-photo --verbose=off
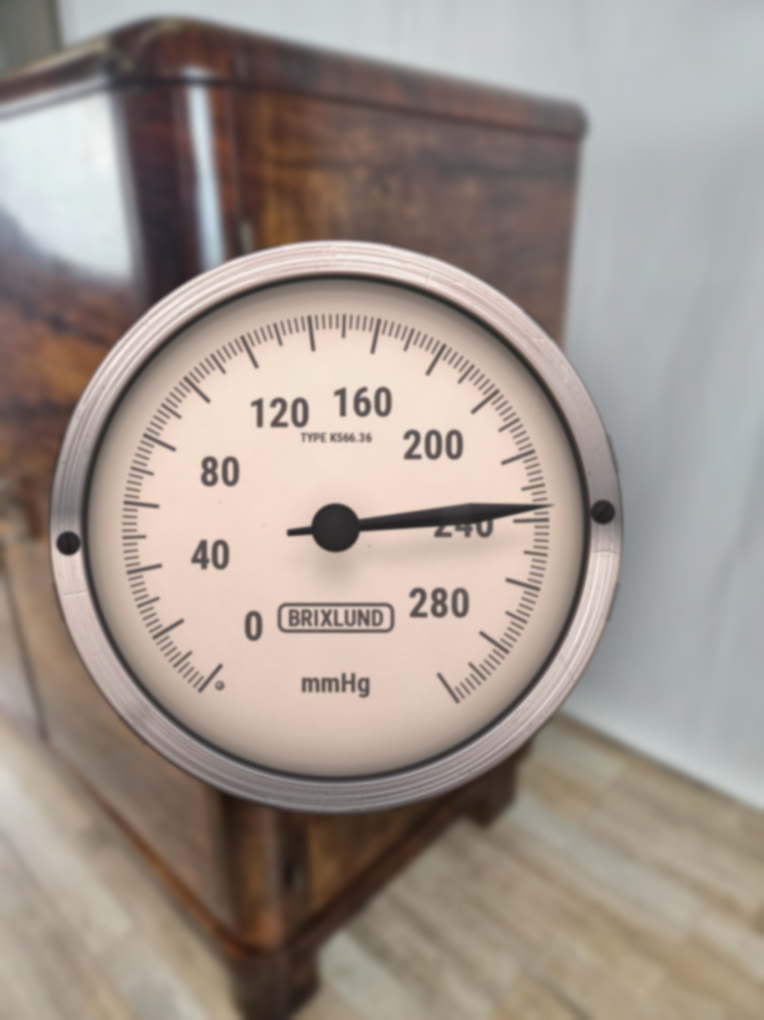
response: 236; mmHg
